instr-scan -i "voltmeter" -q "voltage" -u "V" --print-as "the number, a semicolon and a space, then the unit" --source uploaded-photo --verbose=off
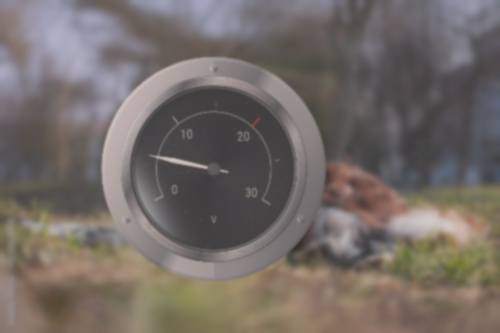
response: 5; V
